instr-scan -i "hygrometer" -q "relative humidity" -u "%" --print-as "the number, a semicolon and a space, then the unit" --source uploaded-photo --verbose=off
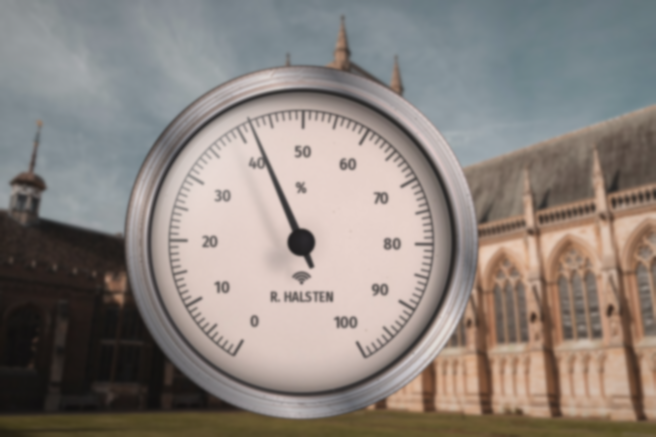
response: 42; %
